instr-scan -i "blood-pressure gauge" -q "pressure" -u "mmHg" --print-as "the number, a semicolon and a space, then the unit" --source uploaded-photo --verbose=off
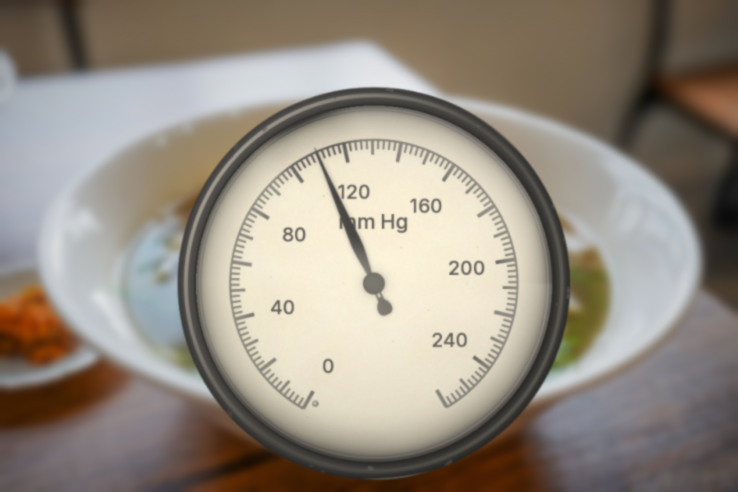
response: 110; mmHg
